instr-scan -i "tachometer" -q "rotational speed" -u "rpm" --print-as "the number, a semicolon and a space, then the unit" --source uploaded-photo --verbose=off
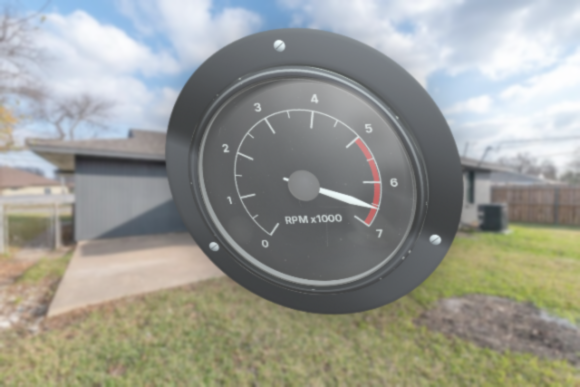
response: 6500; rpm
